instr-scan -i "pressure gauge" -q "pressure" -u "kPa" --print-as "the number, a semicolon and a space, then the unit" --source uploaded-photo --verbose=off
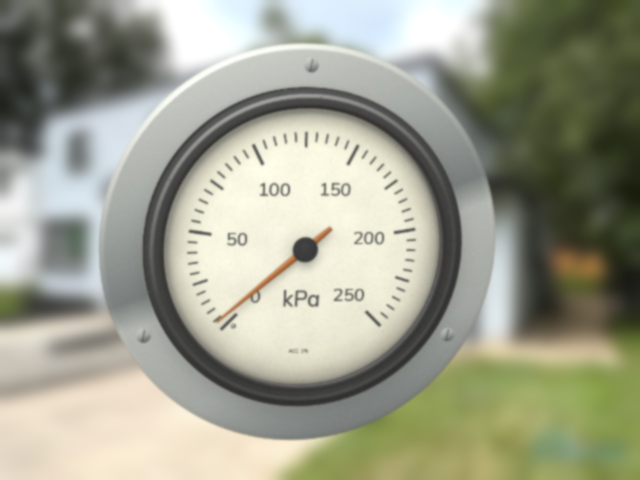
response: 5; kPa
